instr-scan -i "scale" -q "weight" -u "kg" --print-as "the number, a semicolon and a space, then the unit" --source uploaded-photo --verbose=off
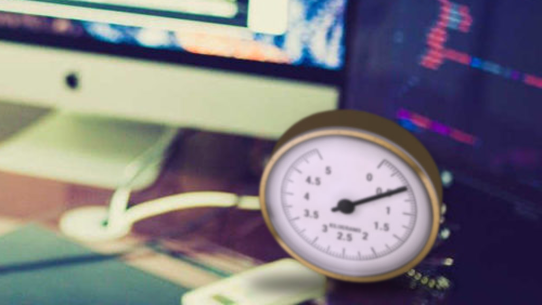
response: 0.5; kg
